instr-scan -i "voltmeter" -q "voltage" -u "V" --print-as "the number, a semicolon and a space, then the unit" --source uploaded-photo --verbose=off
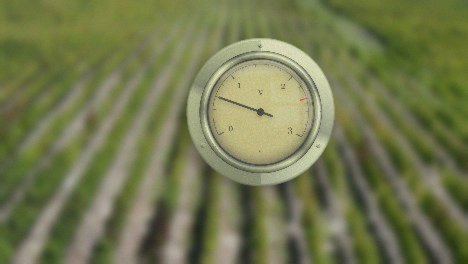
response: 0.6; V
